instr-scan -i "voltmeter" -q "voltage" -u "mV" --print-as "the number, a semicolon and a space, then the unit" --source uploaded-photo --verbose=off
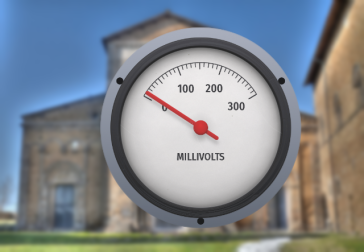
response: 10; mV
